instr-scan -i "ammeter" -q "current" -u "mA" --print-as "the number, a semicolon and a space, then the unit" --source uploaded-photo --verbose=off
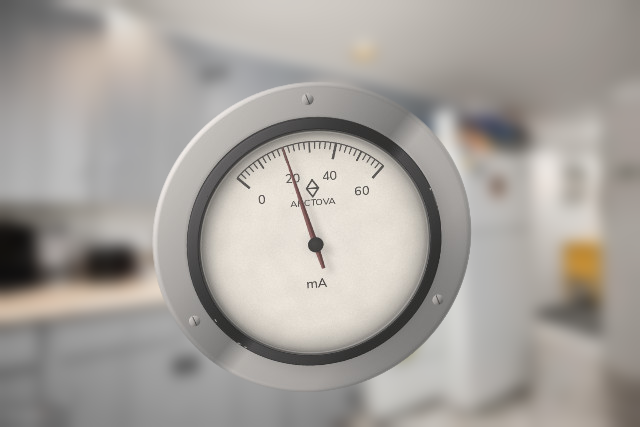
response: 20; mA
